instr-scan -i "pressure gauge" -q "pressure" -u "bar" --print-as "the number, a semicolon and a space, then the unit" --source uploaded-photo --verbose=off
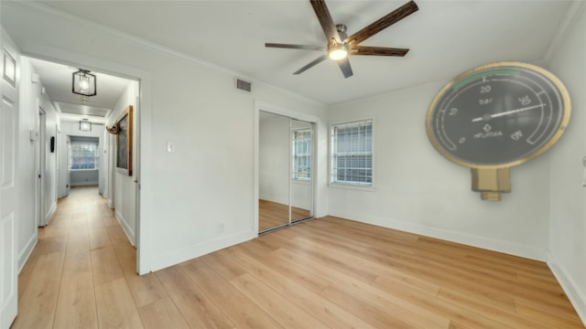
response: 32.5; bar
